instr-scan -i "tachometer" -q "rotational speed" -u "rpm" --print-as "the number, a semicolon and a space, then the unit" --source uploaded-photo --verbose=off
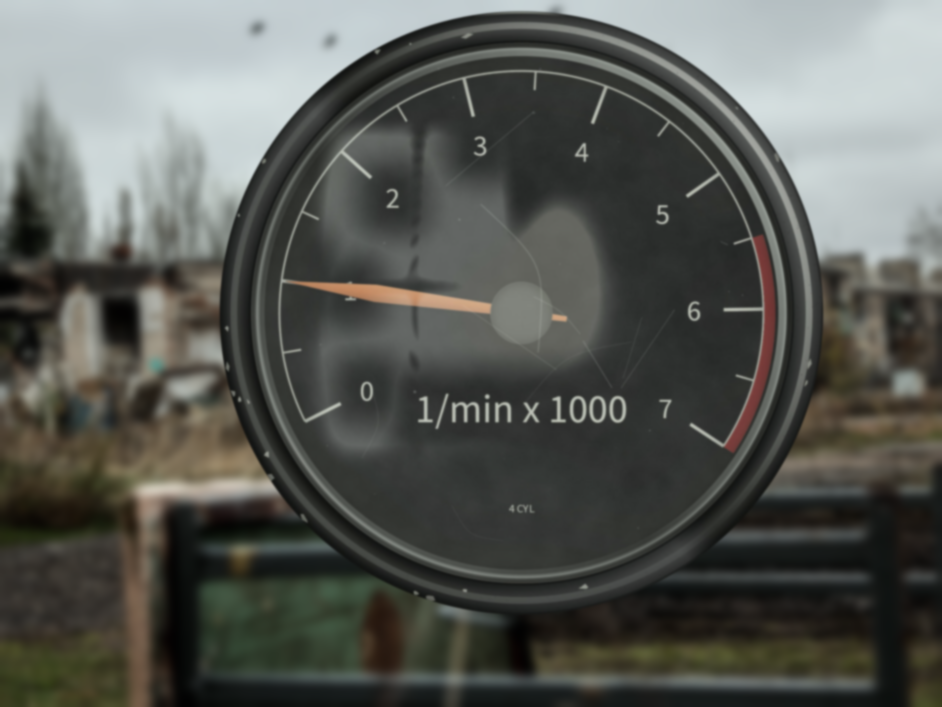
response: 1000; rpm
